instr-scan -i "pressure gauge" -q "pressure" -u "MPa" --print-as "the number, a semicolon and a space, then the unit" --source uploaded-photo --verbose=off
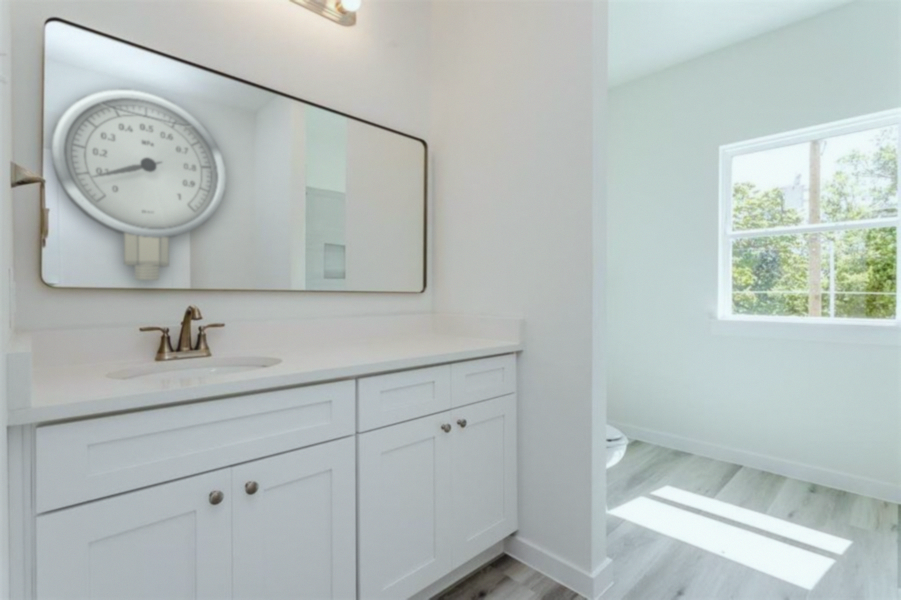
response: 0.08; MPa
